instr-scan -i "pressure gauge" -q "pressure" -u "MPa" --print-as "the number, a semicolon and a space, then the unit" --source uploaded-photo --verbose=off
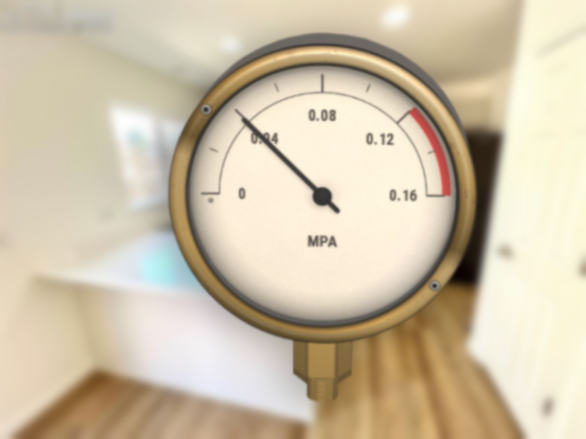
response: 0.04; MPa
